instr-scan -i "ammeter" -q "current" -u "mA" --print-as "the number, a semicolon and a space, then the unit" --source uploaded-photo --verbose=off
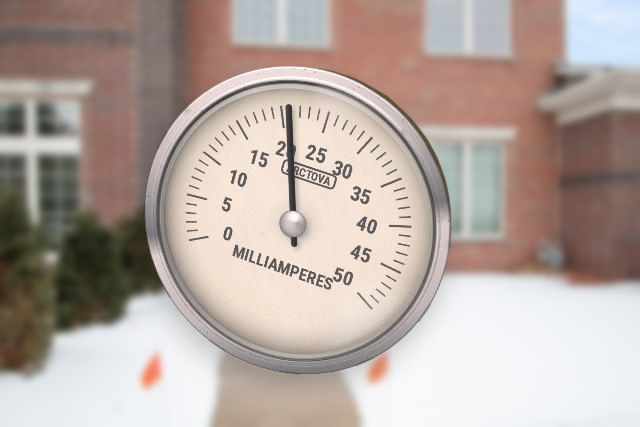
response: 21; mA
